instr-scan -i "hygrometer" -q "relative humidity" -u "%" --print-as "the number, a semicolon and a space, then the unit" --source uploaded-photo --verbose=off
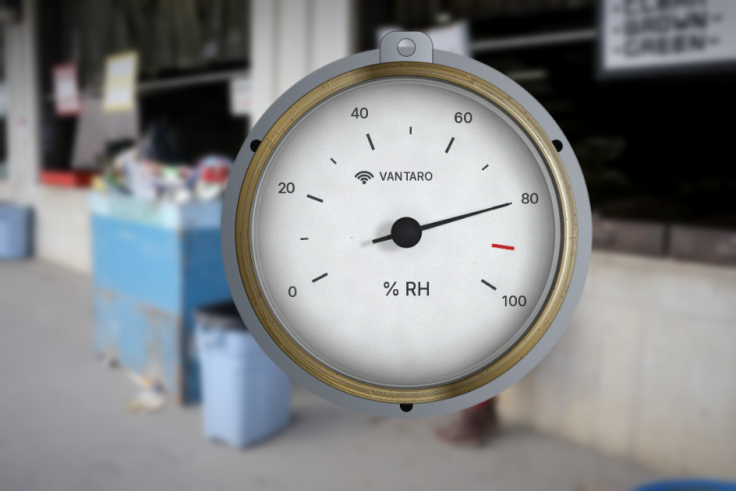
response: 80; %
